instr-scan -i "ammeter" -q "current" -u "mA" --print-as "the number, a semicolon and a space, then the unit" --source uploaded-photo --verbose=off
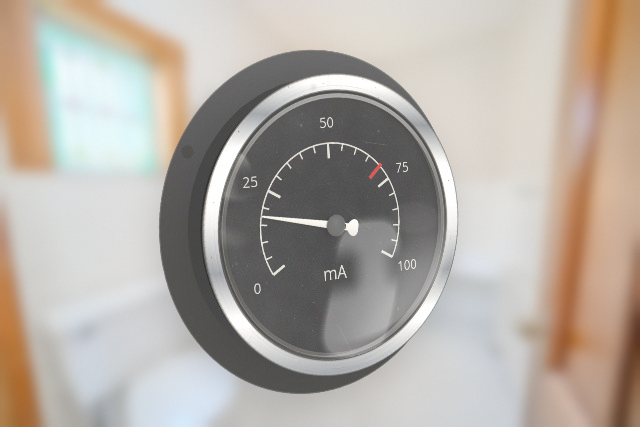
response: 17.5; mA
